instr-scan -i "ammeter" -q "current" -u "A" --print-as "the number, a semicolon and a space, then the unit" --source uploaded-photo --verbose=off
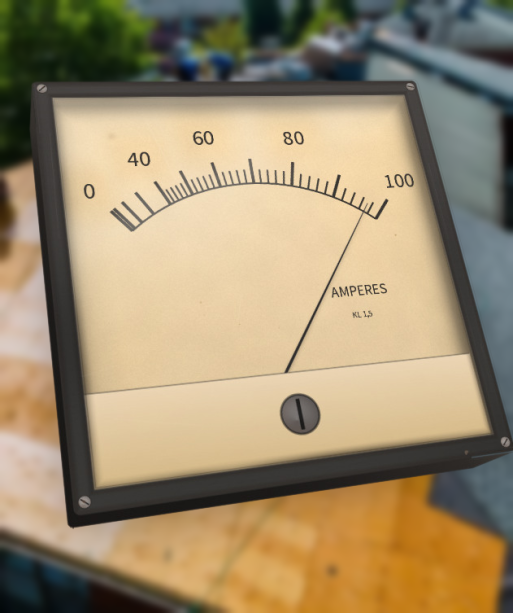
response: 97; A
